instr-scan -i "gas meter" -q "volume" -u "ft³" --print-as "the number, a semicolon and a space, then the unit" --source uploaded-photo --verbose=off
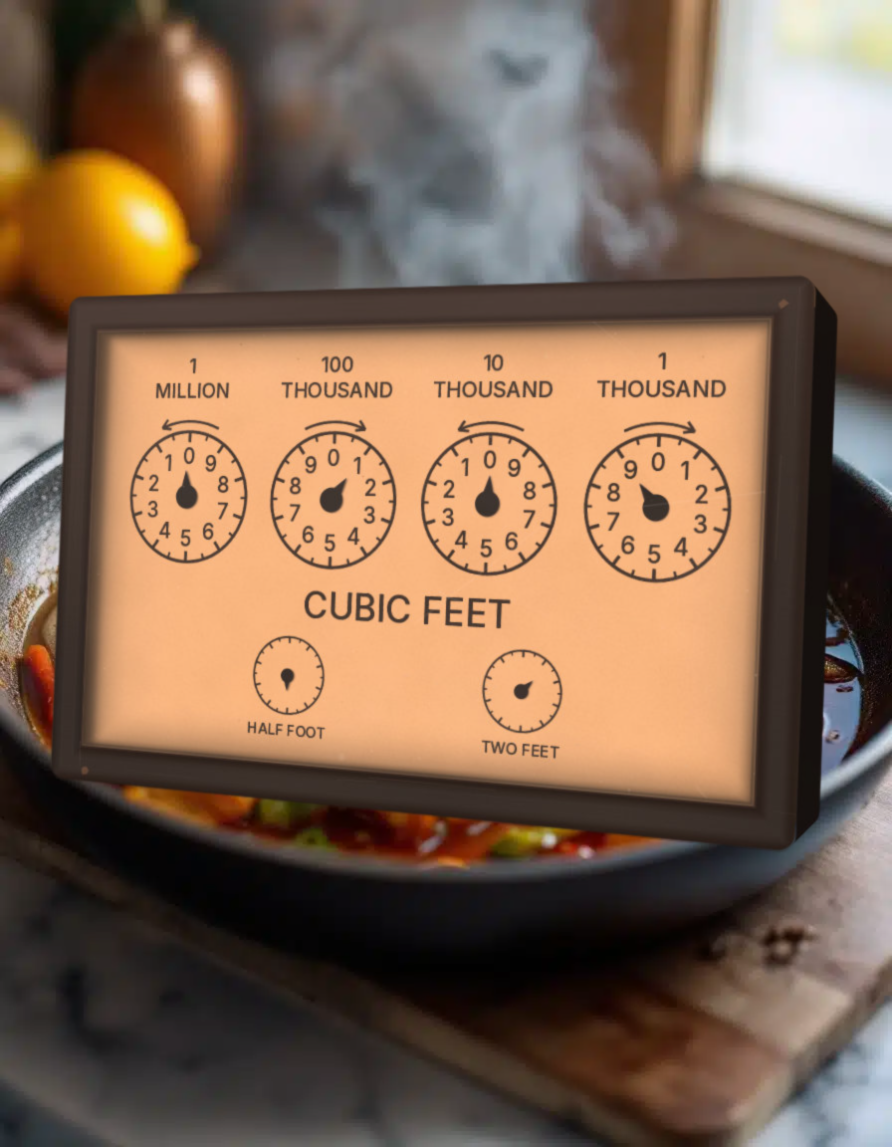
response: 9900; ft³
